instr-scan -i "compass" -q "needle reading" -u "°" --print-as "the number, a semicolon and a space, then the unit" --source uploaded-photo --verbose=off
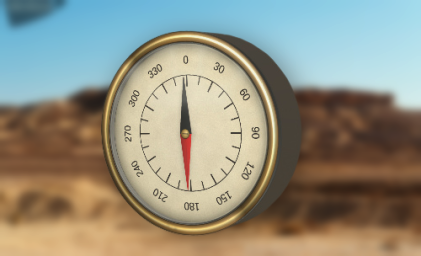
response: 180; °
